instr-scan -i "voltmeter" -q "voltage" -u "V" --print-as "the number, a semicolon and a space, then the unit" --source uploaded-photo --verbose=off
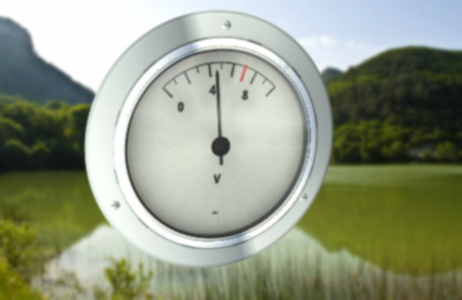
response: 4.5; V
